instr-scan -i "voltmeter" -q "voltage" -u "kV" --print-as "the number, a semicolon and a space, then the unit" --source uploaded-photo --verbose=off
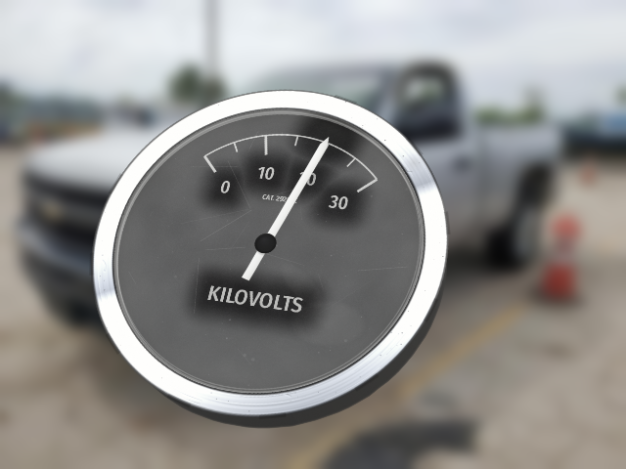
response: 20; kV
